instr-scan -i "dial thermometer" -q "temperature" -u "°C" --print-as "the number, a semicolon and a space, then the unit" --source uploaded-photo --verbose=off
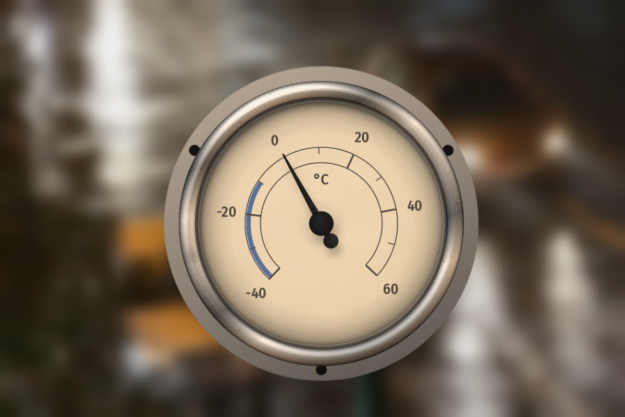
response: 0; °C
